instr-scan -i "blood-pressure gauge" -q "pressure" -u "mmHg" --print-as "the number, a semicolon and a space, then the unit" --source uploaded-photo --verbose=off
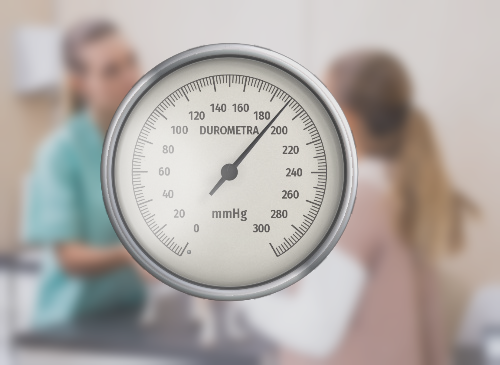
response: 190; mmHg
